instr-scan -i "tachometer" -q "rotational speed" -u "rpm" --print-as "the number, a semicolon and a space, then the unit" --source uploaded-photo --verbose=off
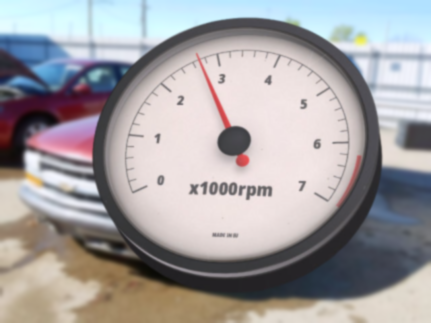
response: 2700; rpm
